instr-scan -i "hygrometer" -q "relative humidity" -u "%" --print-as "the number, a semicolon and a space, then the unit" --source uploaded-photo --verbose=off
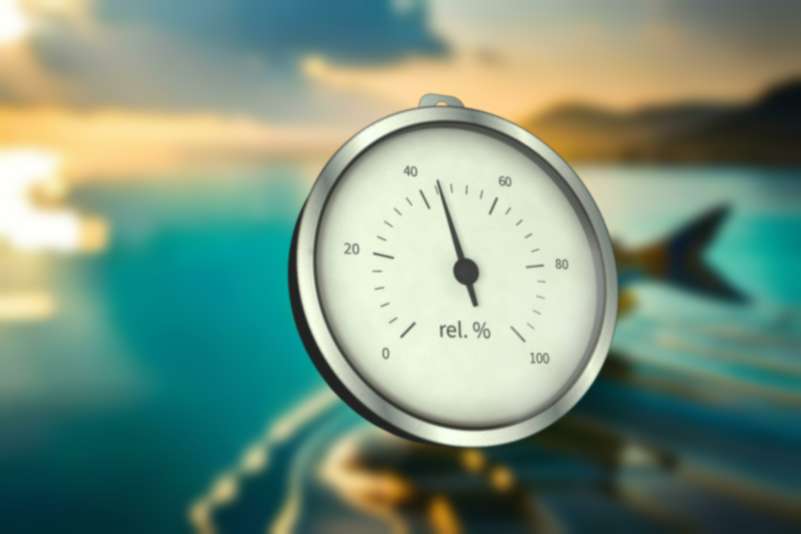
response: 44; %
